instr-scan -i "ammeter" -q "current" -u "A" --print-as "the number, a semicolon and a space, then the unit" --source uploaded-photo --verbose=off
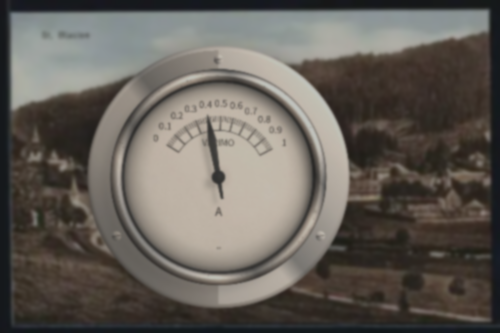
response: 0.4; A
